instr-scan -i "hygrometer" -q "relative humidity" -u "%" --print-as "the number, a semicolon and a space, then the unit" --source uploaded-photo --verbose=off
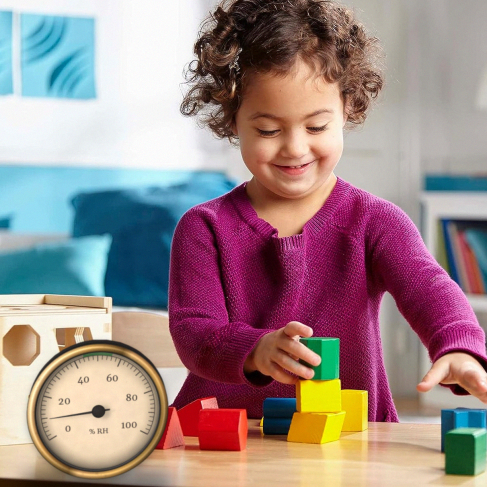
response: 10; %
